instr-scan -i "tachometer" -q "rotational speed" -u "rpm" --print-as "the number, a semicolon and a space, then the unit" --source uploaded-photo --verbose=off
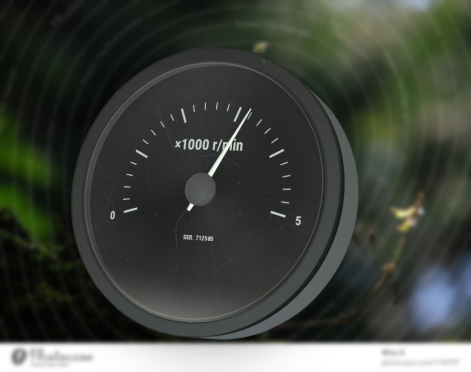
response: 3200; rpm
